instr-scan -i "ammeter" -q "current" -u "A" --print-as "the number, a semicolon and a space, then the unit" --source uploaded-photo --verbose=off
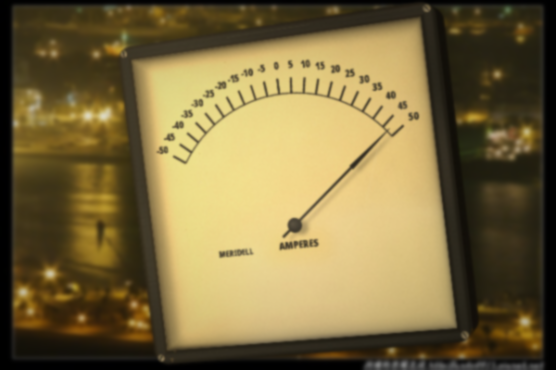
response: 47.5; A
